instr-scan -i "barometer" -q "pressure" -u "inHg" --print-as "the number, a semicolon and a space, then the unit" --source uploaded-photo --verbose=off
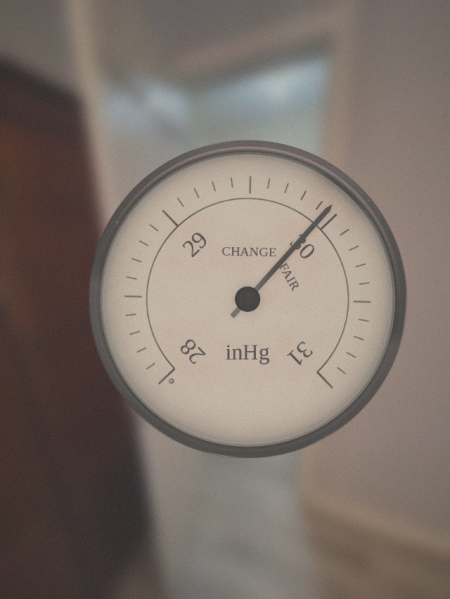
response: 29.95; inHg
